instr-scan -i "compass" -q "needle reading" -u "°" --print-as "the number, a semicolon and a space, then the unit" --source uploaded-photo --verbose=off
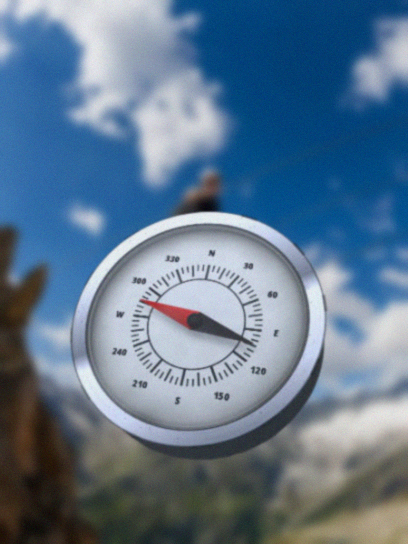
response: 285; °
